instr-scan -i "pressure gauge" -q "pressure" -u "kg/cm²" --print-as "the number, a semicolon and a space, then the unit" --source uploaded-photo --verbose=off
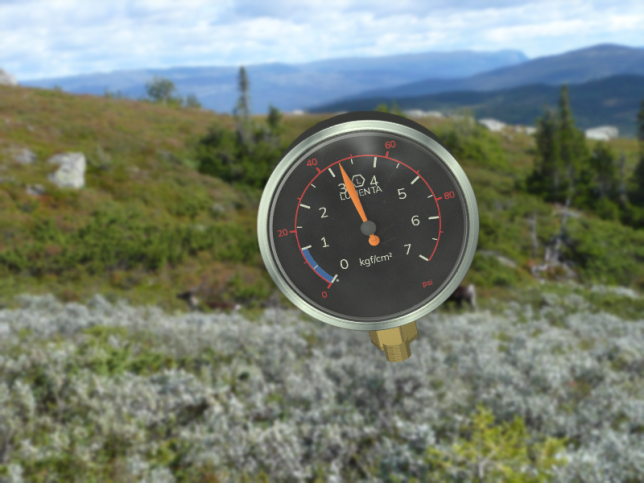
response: 3.25; kg/cm²
